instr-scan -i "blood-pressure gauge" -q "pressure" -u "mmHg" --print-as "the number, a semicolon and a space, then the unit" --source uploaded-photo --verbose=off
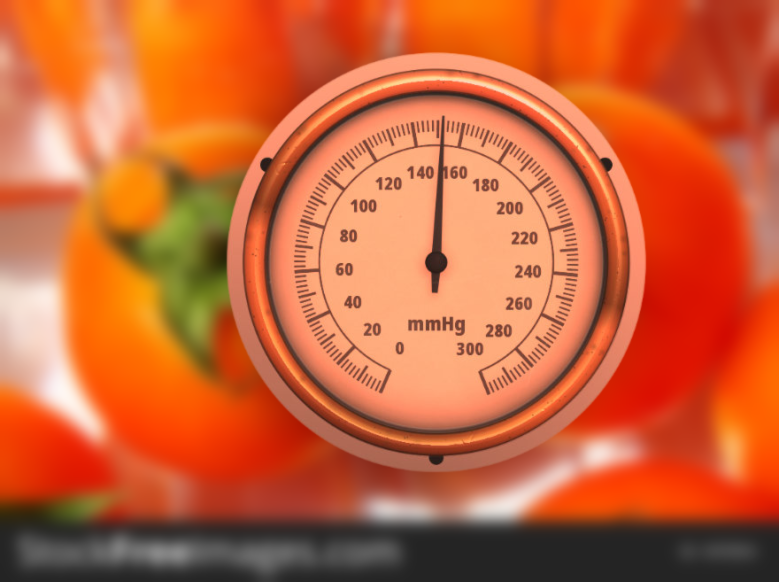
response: 152; mmHg
